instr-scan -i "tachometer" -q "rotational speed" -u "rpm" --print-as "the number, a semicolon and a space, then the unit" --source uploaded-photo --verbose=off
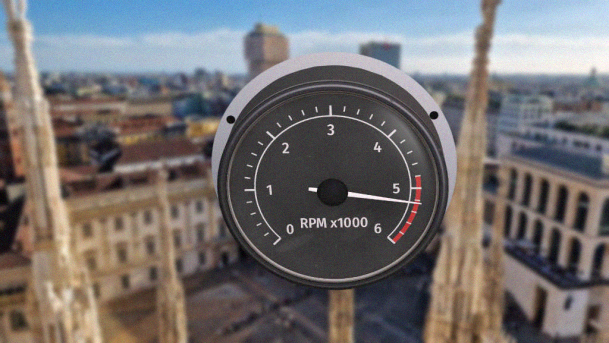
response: 5200; rpm
